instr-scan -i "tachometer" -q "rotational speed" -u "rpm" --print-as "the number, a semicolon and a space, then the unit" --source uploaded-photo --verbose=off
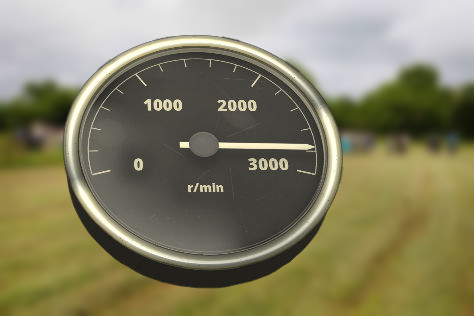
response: 2800; rpm
